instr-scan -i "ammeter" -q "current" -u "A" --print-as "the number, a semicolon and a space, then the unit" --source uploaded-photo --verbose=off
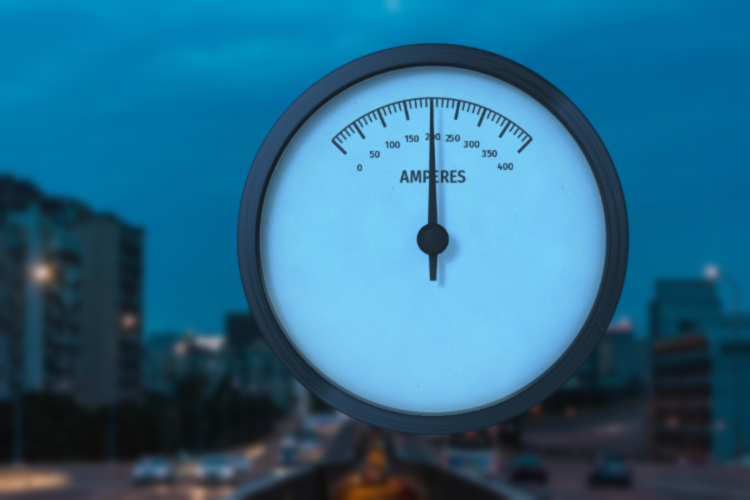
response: 200; A
